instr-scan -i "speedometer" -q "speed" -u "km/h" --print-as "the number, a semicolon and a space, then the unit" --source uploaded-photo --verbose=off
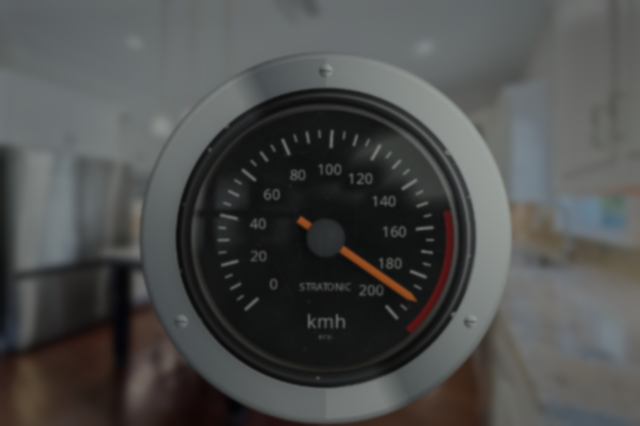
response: 190; km/h
